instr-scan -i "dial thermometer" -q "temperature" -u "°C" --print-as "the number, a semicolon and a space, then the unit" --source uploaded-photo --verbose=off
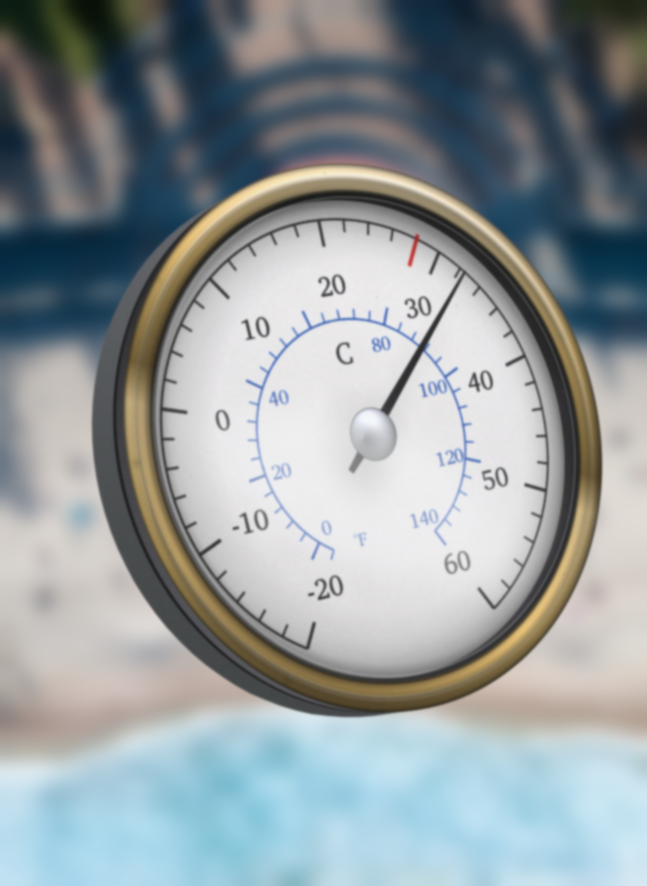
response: 32; °C
